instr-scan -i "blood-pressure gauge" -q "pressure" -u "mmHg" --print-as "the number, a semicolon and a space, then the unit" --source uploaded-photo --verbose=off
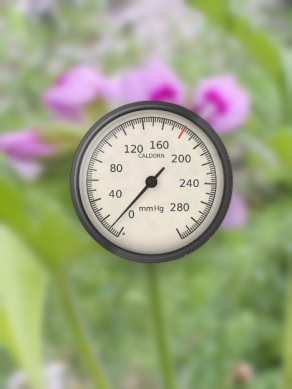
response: 10; mmHg
